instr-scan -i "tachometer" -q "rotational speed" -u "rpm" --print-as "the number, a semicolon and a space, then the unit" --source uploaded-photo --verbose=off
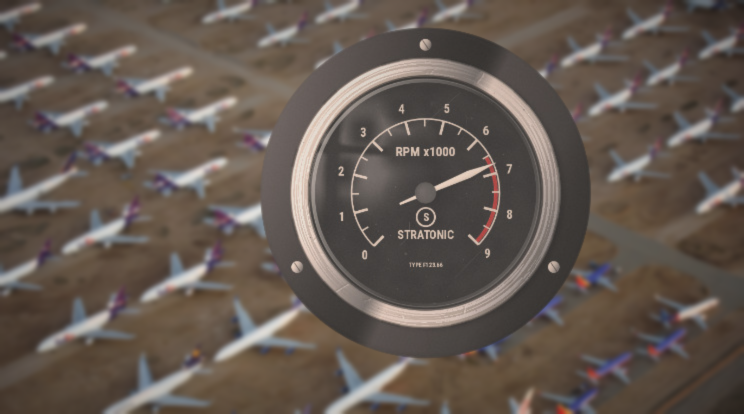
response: 6750; rpm
